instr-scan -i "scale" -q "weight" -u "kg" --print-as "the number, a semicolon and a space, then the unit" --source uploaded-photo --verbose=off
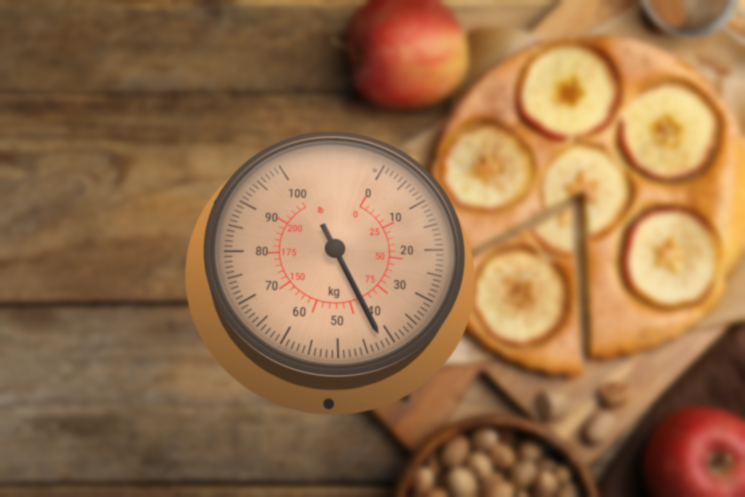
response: 42; kg
